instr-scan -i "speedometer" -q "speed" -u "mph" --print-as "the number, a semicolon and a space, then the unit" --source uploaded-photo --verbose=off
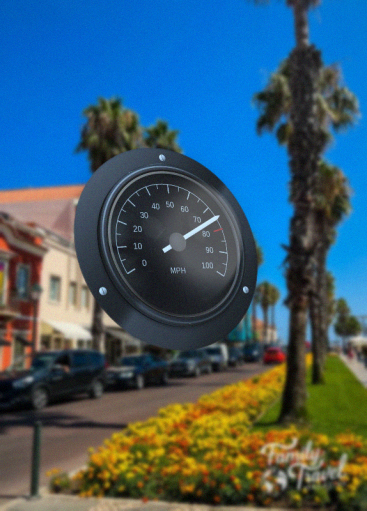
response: 75; mph
